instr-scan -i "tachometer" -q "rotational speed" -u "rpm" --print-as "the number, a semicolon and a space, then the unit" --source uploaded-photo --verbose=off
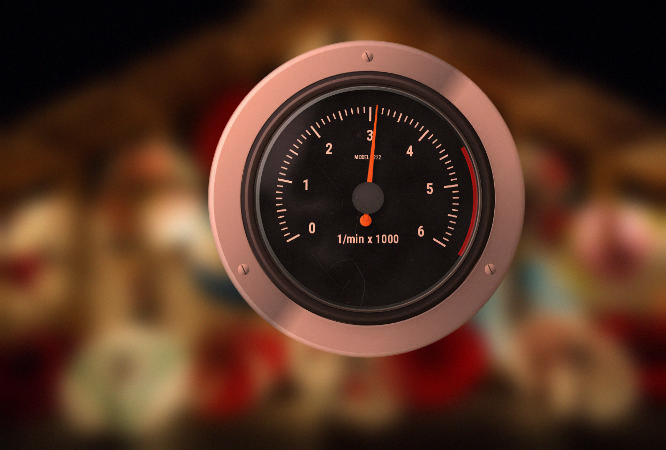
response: 3100; rpm
